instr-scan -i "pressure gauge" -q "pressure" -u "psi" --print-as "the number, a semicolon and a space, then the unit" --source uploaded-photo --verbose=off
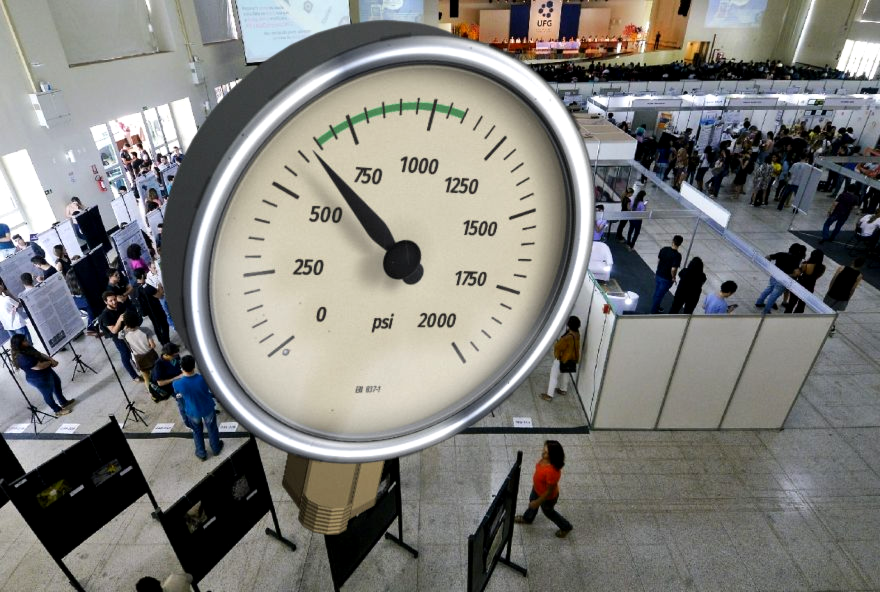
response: 625; psi
